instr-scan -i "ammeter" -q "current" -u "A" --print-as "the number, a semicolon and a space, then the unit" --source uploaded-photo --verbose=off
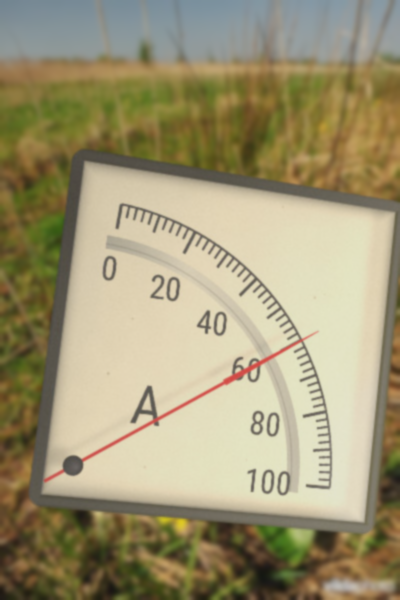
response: 60; A
